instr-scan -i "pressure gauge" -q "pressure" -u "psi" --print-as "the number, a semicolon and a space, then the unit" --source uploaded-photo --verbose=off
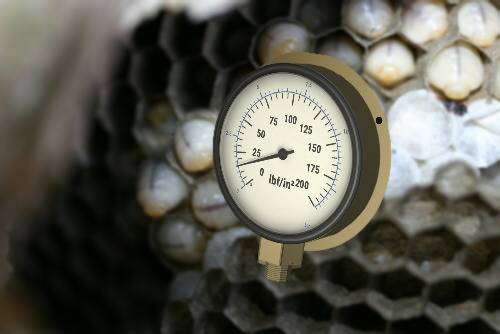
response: 15; psi
